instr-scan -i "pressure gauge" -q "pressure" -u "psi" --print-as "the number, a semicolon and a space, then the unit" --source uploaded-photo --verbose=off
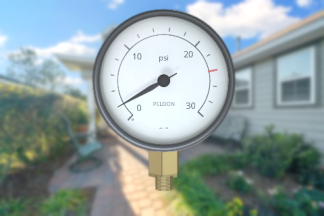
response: 2; psi
